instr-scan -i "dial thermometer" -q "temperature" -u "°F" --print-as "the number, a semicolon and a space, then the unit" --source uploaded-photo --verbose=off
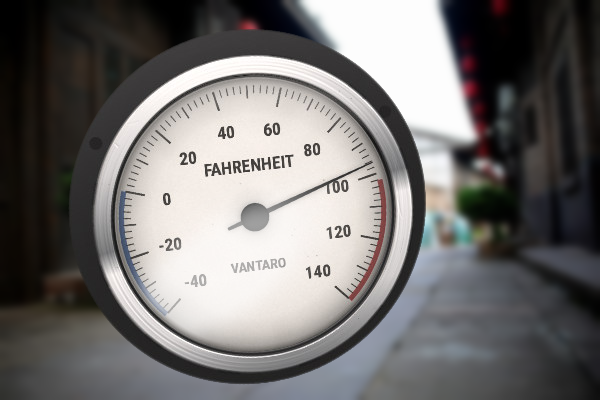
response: 96; °F
